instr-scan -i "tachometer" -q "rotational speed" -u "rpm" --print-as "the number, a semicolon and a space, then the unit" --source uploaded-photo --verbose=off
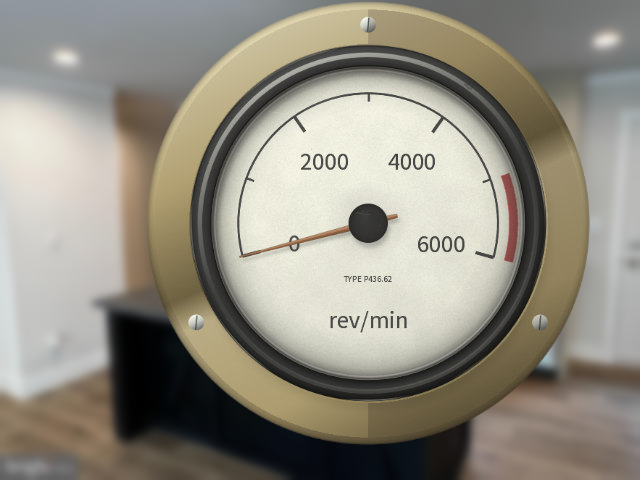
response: 0; rpm
